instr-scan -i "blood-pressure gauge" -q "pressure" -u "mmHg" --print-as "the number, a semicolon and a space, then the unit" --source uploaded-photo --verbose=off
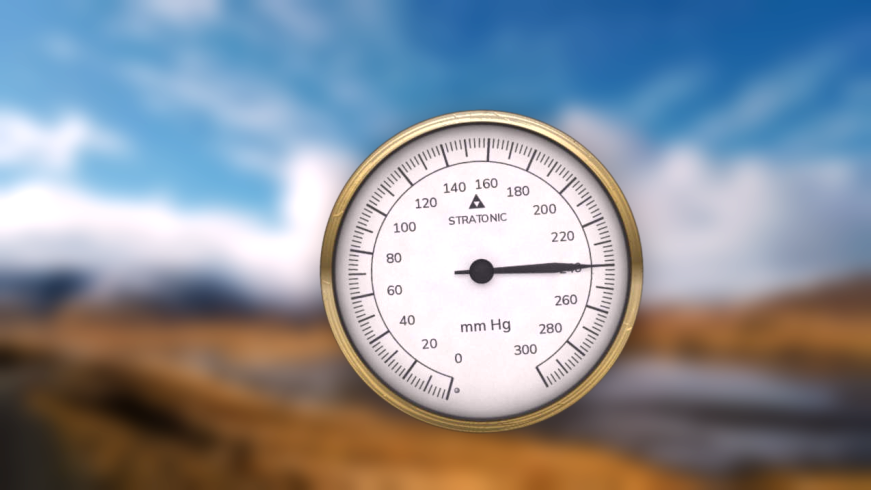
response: 240; mmHg
